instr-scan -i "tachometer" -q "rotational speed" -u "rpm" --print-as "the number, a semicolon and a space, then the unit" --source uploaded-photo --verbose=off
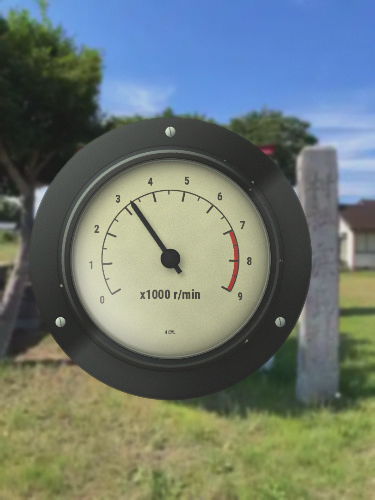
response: 3250; rpm
